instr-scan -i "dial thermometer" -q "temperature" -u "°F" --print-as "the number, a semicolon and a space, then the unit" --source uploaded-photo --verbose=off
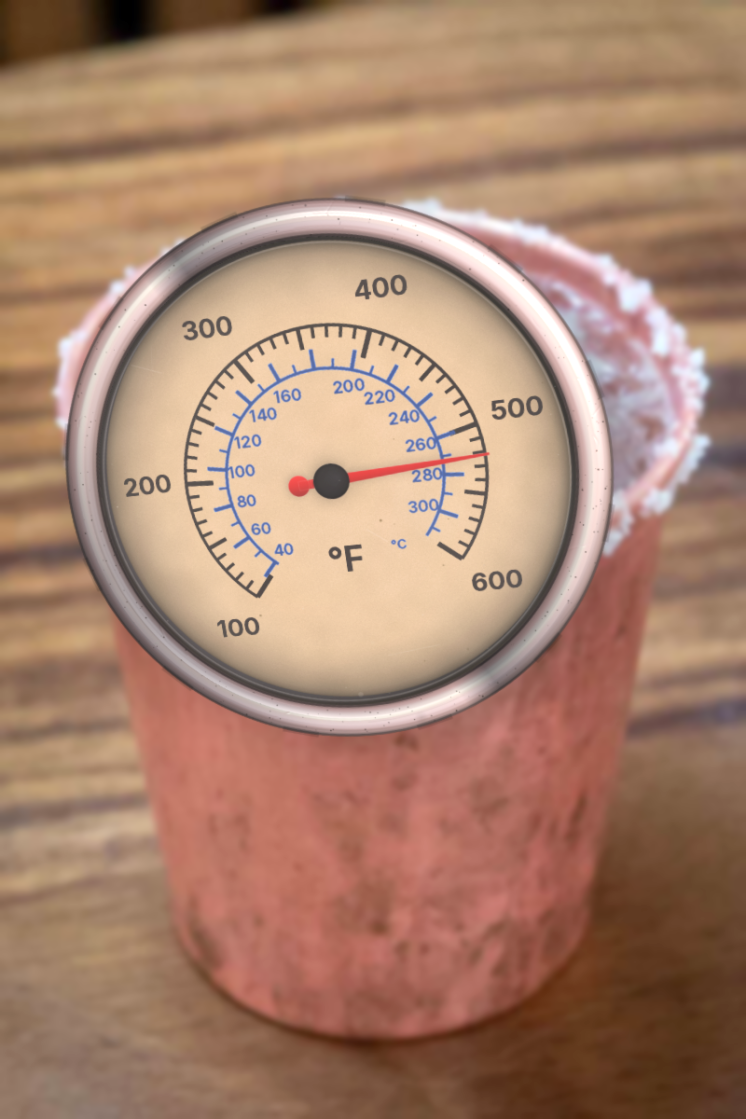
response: 520; °F
